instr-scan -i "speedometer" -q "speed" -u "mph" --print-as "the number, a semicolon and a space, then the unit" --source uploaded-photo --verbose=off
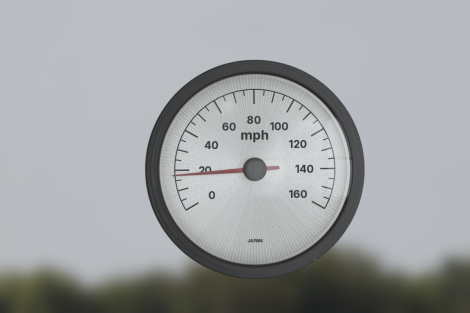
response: 17.5; mph
